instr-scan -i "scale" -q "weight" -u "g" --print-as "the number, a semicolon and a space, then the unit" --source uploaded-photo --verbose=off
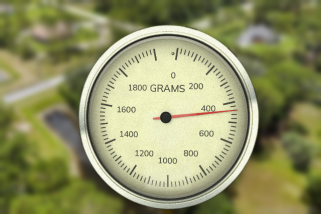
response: 440; g
